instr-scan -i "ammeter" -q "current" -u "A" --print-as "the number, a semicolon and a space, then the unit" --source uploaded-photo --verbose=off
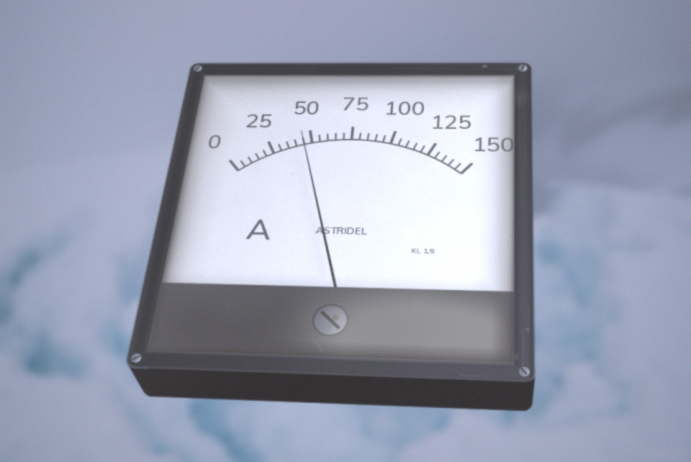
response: 45; A
